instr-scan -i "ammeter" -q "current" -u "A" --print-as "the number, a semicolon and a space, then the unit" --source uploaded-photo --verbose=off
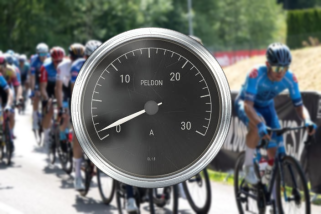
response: 1; A
